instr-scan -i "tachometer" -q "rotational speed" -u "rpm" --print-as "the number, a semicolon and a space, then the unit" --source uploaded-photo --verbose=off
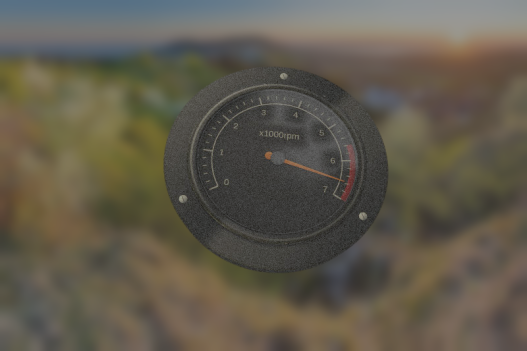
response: 6600; rpm
